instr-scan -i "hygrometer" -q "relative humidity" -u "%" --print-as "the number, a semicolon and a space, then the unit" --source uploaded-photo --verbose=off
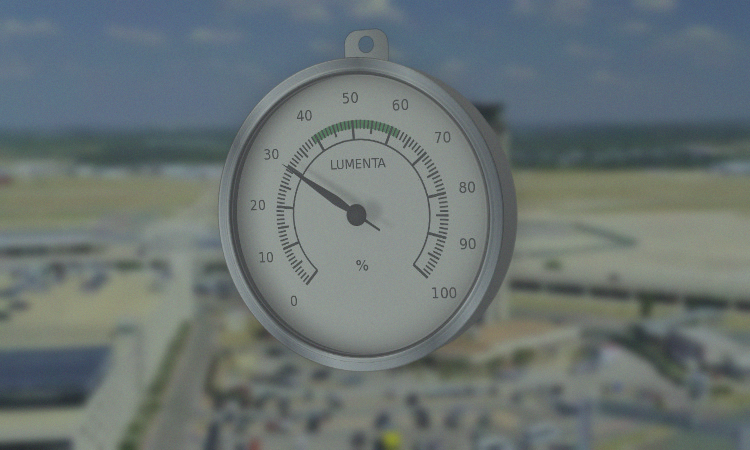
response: 30; %
